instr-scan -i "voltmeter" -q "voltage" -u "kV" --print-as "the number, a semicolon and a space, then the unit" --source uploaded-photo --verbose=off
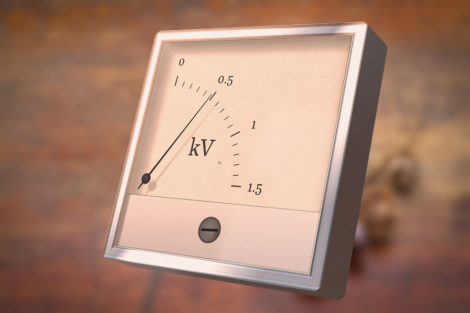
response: 0.5; kV
